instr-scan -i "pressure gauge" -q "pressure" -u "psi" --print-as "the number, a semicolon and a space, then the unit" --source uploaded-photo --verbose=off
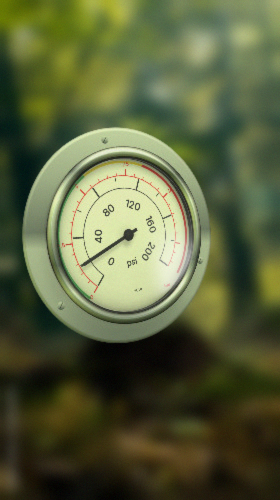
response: 20; psi
